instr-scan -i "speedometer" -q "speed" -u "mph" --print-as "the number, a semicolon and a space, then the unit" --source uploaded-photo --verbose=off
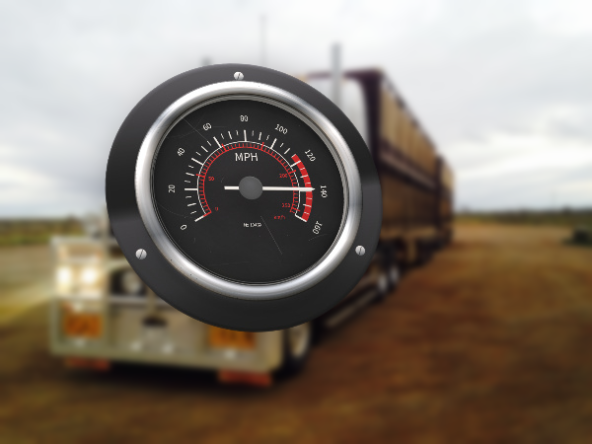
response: 140; mph
